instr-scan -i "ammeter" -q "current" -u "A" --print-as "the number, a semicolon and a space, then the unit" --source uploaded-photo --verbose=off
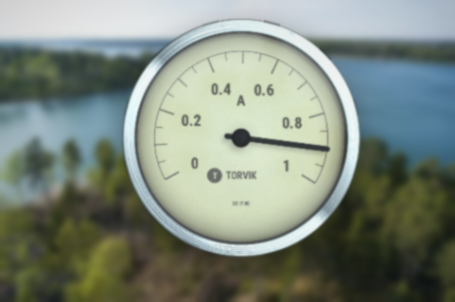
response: 0.9; A
